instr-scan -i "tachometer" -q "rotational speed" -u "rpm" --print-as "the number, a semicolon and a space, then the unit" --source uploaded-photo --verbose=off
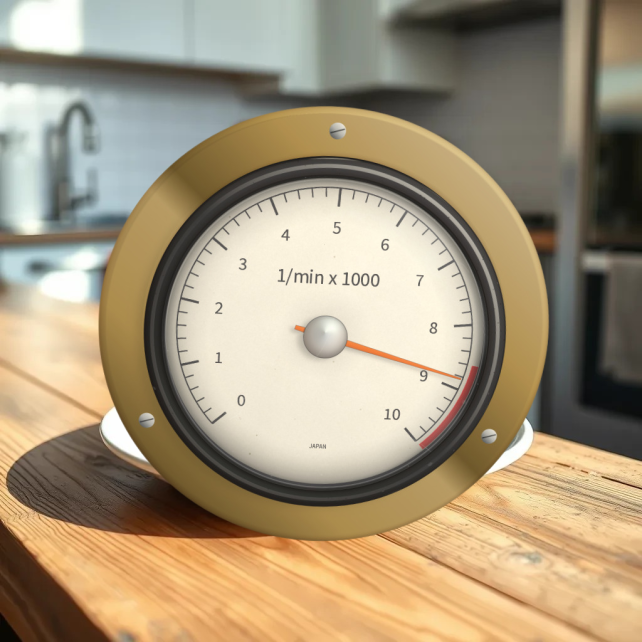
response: 8800; rpm
